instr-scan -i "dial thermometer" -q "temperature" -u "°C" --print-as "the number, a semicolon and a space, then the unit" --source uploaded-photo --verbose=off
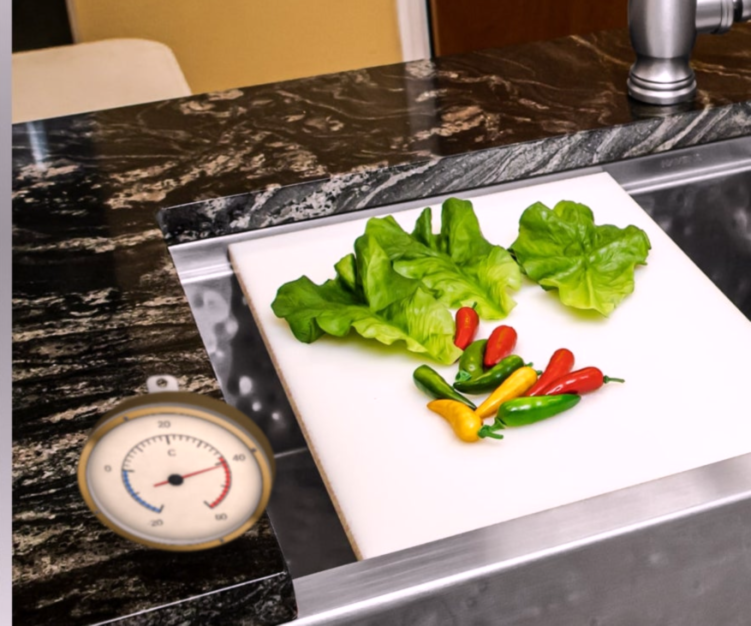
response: 40; °C
